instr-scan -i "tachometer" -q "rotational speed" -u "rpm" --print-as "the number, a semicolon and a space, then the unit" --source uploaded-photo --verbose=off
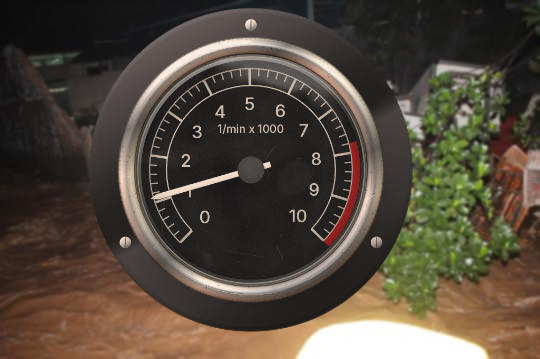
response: 1100; rpm
